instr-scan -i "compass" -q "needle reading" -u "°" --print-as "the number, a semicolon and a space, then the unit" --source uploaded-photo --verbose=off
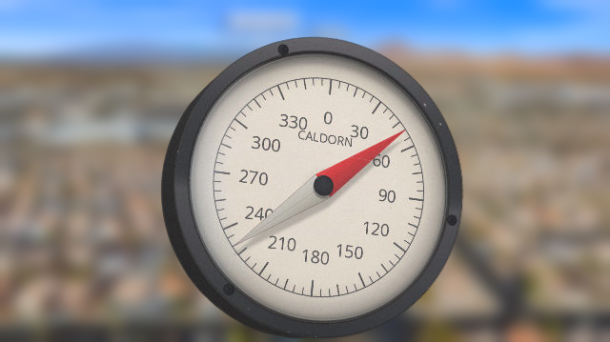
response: 50; °
